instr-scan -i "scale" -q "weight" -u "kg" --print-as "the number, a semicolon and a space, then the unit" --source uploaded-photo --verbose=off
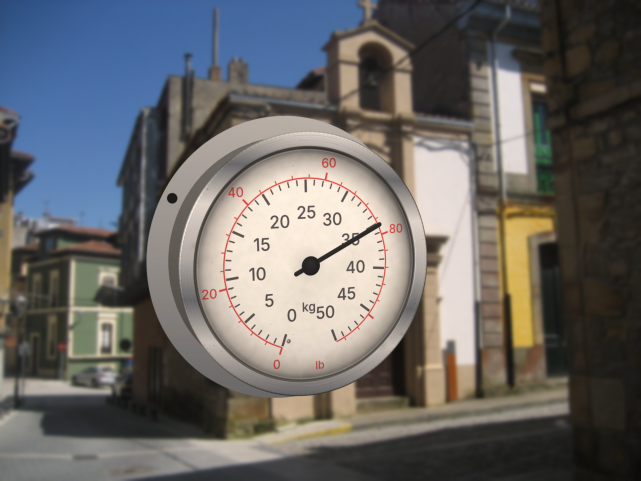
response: 35; kg
